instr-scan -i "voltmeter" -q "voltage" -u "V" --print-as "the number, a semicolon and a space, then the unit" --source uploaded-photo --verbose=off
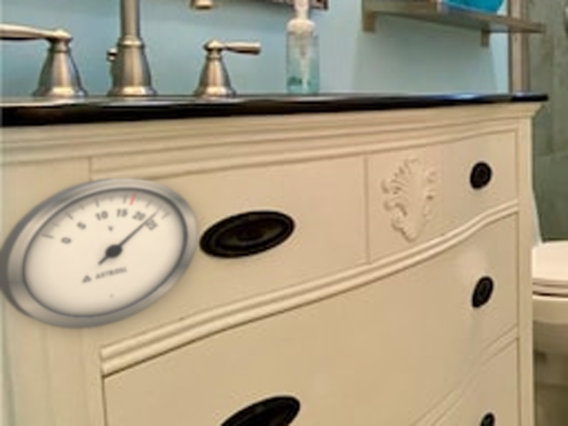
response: 22.5; V
